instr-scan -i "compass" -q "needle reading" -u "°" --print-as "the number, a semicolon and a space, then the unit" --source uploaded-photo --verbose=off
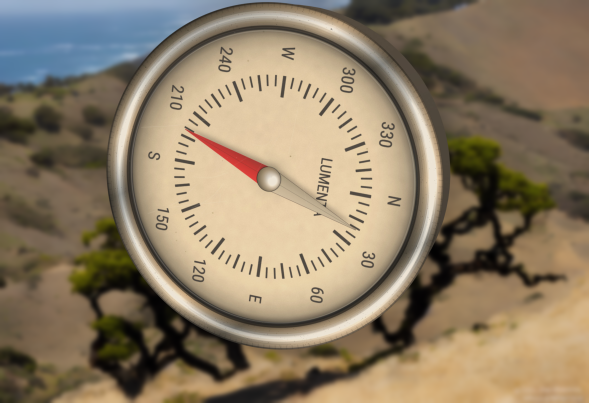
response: 200; °
